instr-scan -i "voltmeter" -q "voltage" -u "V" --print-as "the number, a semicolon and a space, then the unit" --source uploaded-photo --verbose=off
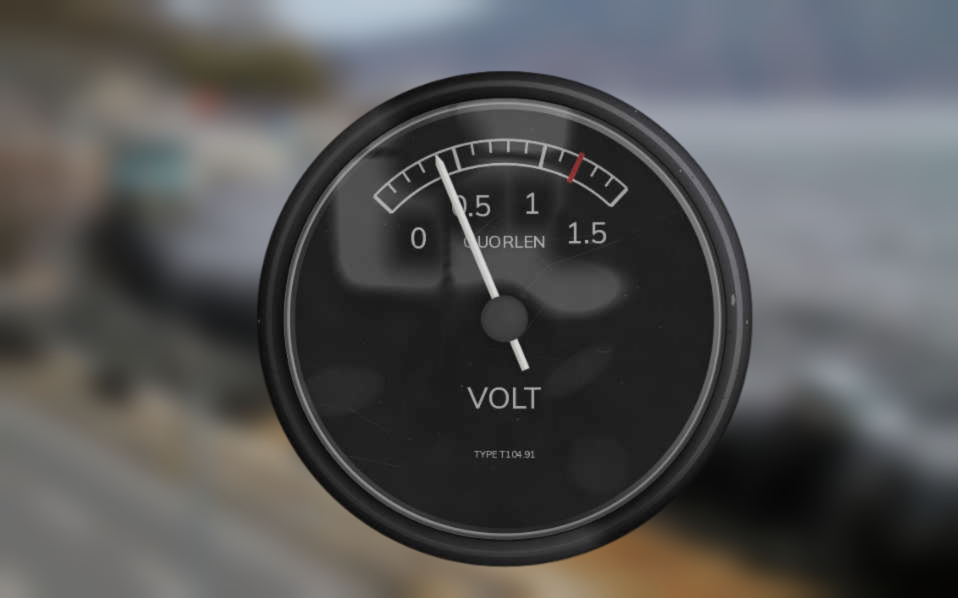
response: 0.4; V
